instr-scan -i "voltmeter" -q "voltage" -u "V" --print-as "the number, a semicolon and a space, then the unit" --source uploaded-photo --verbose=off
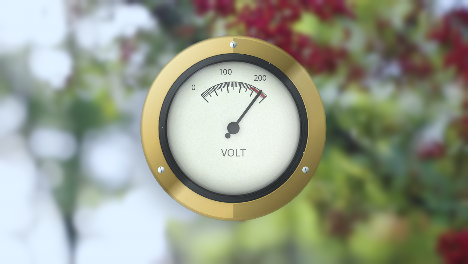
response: 225; V
